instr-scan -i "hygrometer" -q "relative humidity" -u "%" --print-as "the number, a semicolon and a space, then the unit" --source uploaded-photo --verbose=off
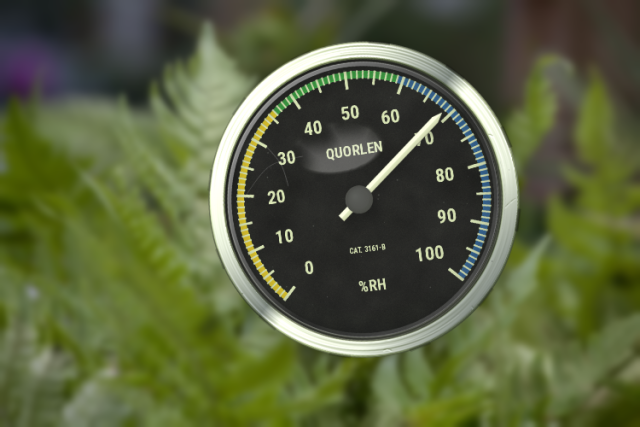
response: 69; %
